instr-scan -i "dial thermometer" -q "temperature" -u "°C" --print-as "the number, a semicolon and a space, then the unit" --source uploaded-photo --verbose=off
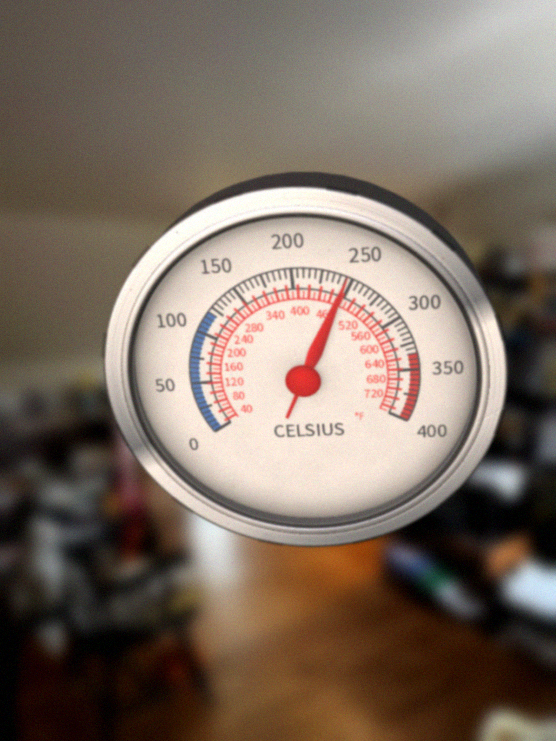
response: 245; °C
